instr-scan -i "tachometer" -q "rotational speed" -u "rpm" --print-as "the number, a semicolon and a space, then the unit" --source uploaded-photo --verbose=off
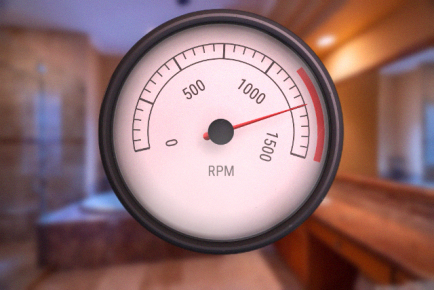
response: 1250; rpm
